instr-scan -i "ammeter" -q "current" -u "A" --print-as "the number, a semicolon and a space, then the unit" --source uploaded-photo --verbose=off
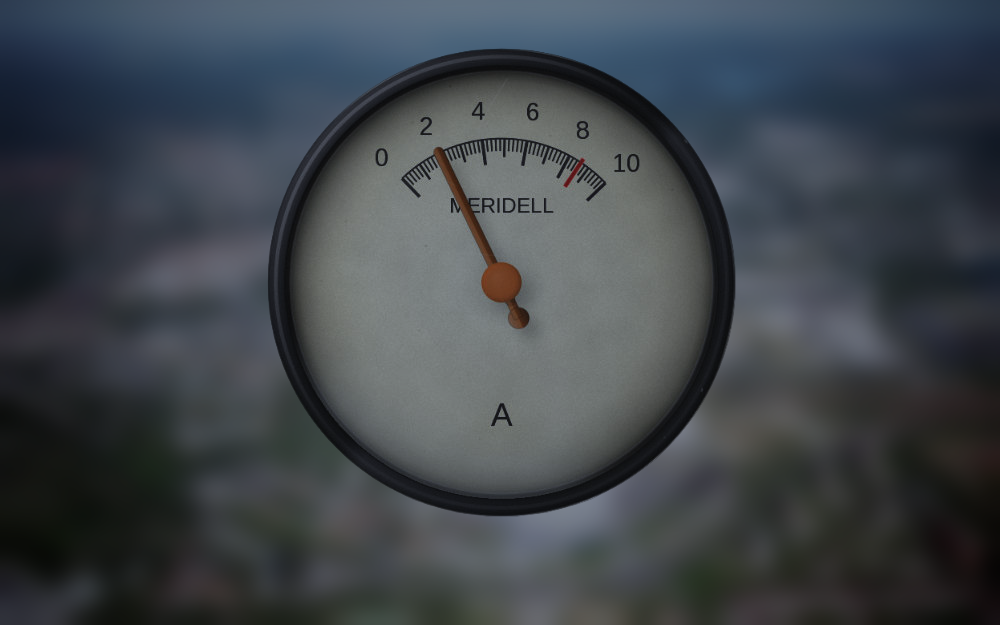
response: 2; A
